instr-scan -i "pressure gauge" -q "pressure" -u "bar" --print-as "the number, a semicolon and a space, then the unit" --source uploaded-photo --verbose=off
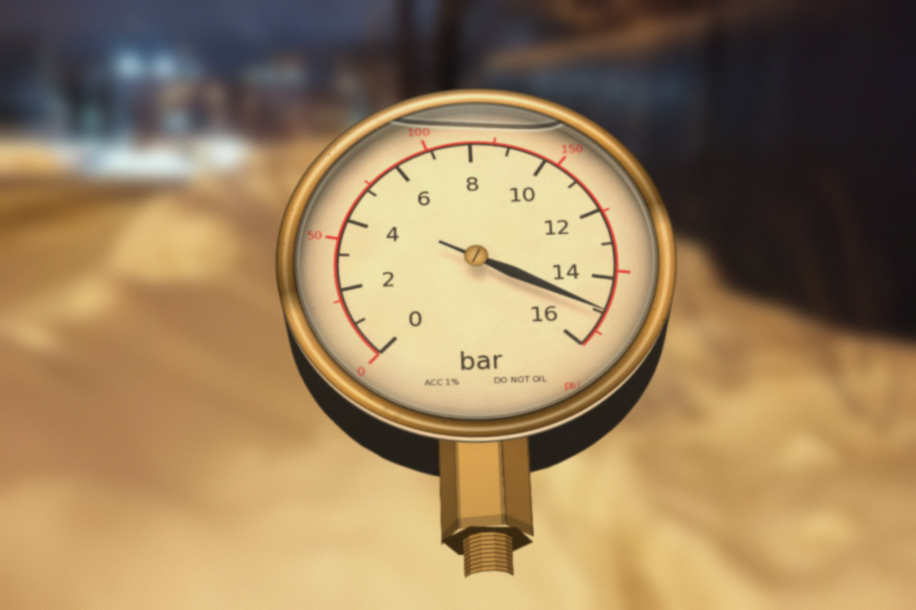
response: 15; bar
